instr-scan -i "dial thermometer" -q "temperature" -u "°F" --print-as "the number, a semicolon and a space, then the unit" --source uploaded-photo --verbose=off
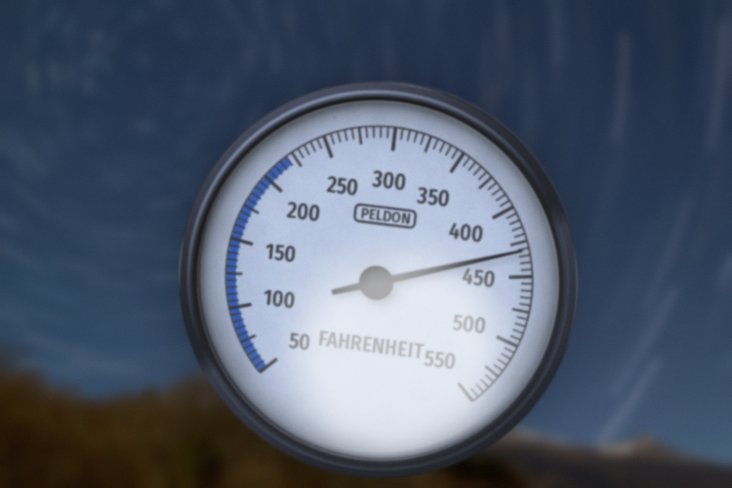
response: 430; °F
